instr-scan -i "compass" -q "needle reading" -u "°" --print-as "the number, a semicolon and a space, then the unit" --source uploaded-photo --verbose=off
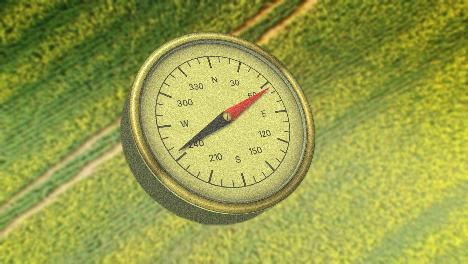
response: 65; °
